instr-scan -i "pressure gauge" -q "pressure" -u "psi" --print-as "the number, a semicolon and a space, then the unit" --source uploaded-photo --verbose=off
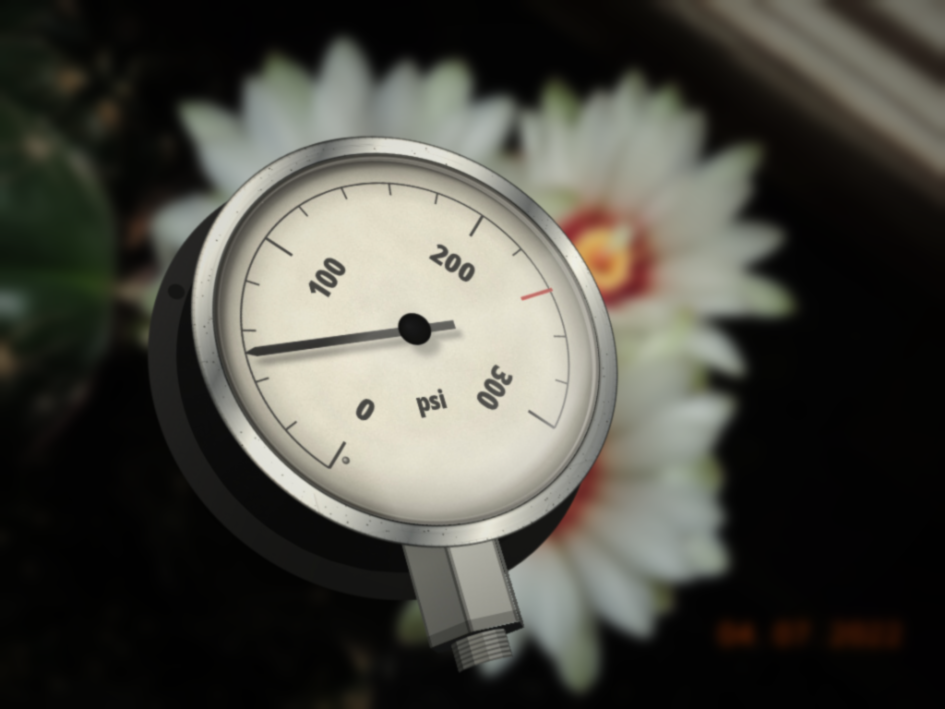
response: 50; psi
